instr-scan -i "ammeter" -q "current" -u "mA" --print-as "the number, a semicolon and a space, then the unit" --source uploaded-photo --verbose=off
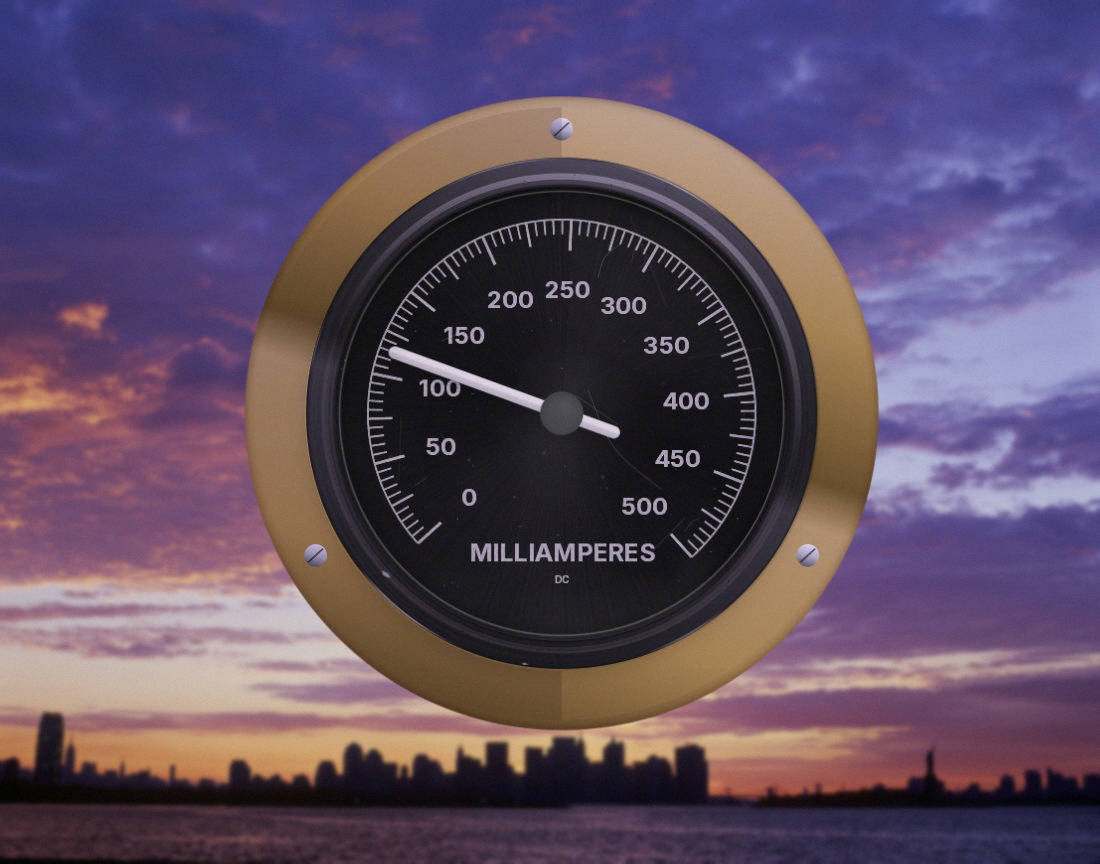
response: 115; mA
